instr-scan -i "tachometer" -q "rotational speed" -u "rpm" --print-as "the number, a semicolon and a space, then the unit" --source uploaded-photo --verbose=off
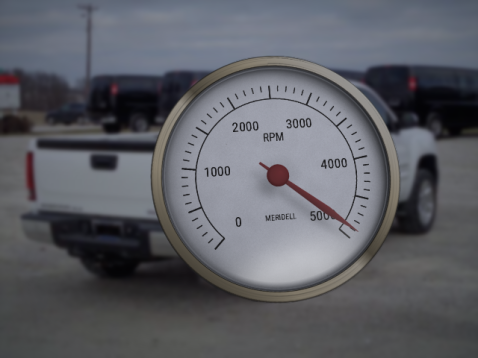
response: 4900; rpm
